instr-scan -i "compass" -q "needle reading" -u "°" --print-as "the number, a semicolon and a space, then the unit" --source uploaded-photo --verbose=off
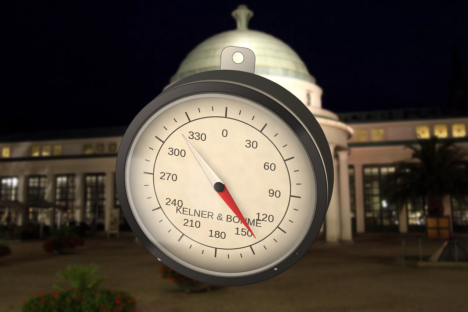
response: 140; °
